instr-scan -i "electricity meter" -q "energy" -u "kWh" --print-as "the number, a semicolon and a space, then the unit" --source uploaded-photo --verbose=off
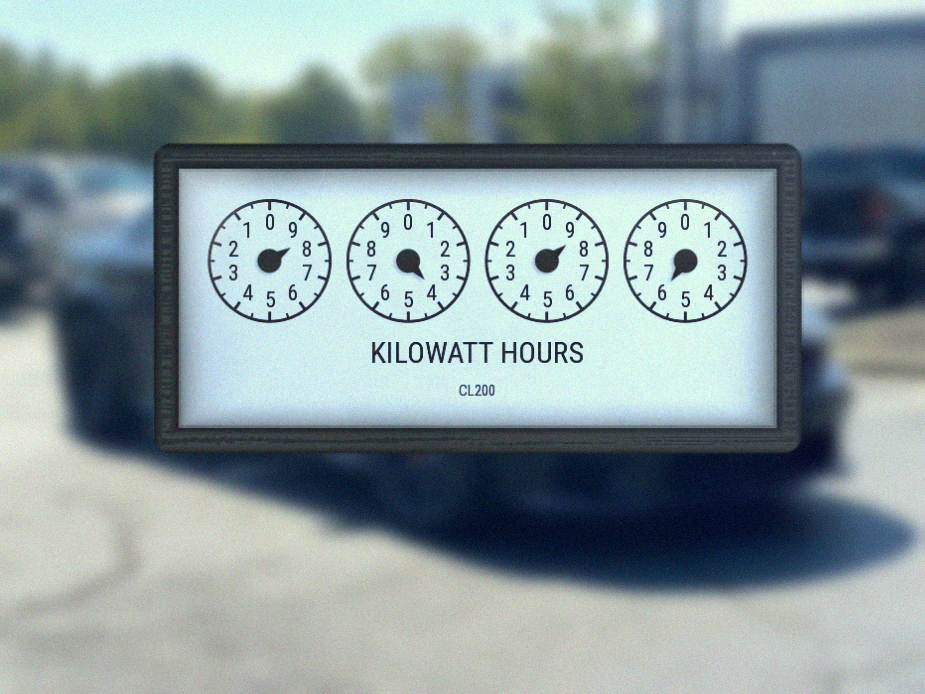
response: 8386; kWh
